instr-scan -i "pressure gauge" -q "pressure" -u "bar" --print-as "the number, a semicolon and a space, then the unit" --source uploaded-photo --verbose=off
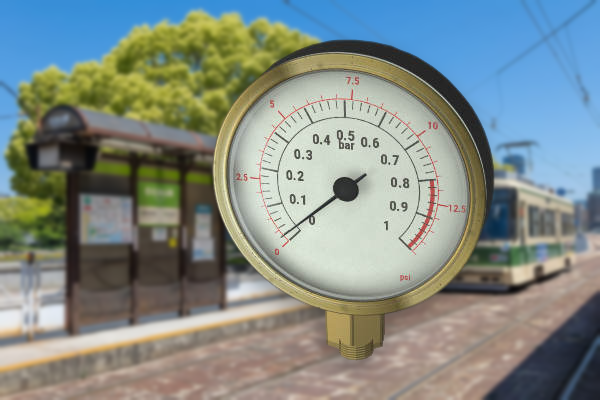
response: 0.02; bar
